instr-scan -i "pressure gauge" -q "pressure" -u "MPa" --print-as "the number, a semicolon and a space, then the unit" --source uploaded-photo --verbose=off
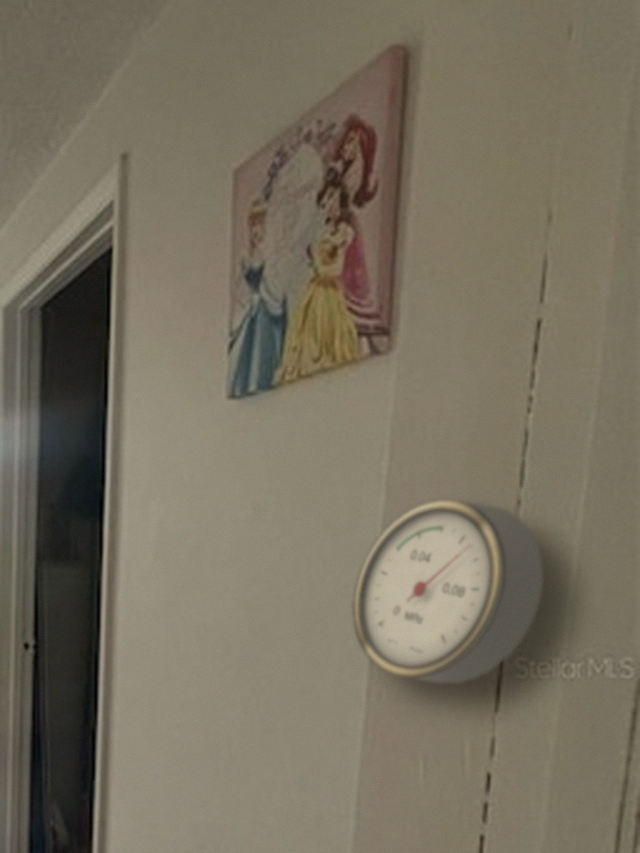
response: 0.065; MPa
